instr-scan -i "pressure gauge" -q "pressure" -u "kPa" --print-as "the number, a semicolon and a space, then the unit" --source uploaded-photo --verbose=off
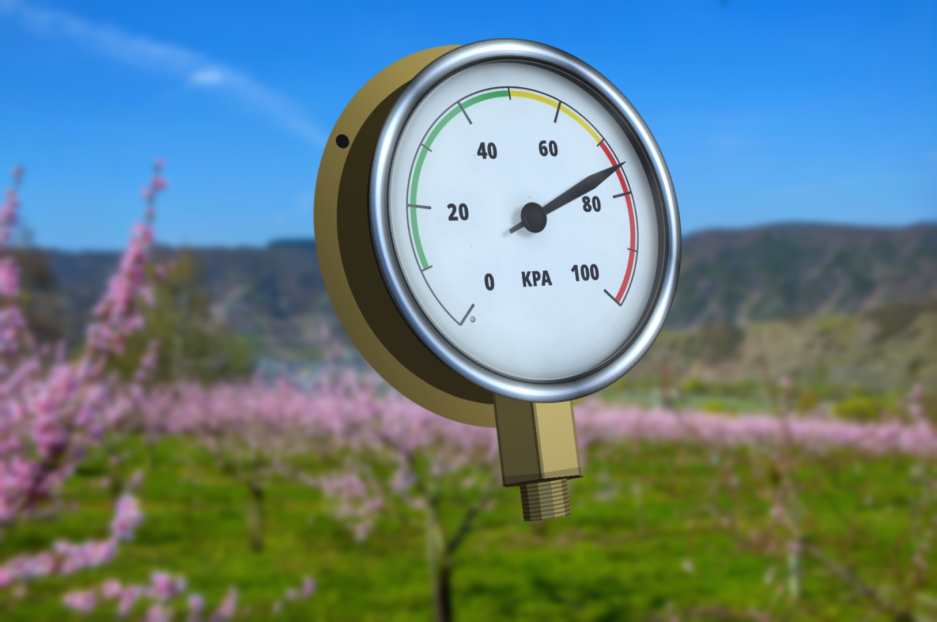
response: 75; kPa
